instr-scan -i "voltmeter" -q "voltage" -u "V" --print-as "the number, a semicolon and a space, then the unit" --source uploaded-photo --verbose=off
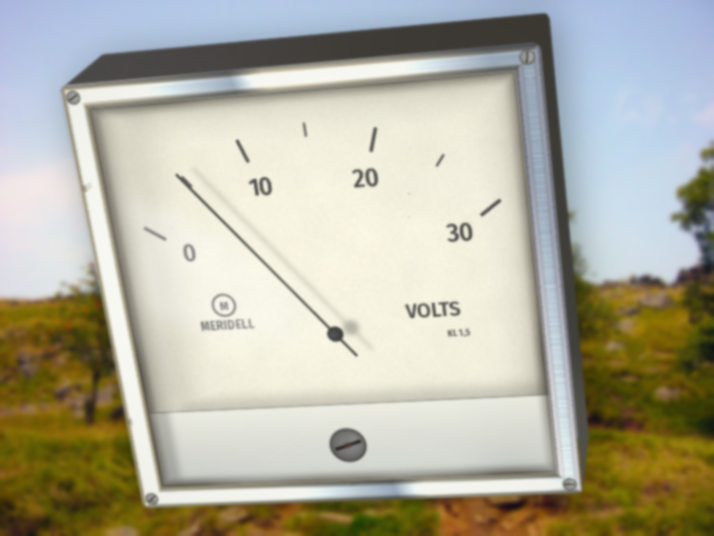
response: 5; V
